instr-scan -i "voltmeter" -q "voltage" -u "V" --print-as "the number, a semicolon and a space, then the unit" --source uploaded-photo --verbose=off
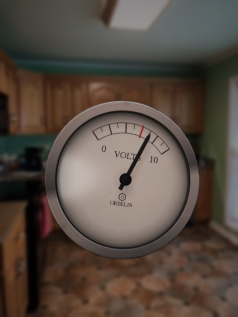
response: 7; V
